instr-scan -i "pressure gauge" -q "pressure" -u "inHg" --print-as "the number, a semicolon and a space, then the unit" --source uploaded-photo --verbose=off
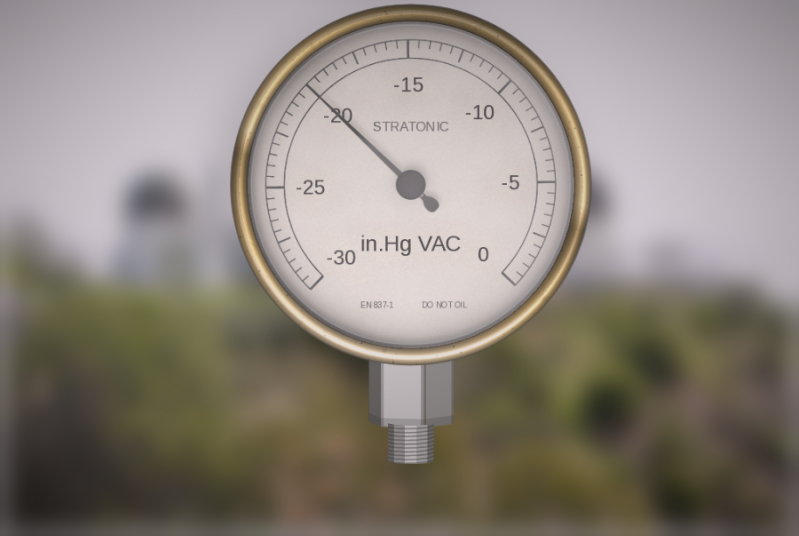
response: -20; inHg
